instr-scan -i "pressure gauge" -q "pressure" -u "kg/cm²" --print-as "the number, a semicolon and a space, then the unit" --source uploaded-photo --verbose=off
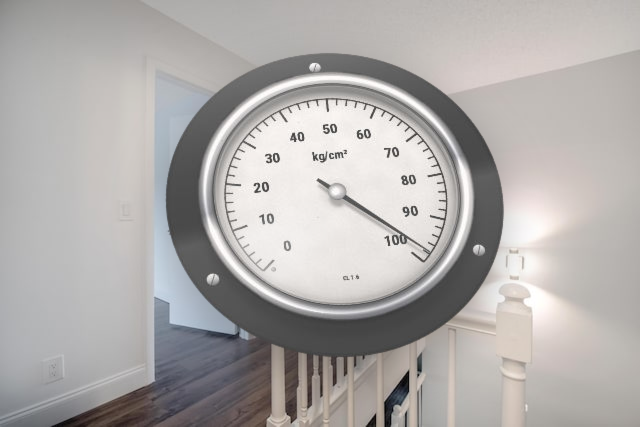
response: 98; kg/cm²
